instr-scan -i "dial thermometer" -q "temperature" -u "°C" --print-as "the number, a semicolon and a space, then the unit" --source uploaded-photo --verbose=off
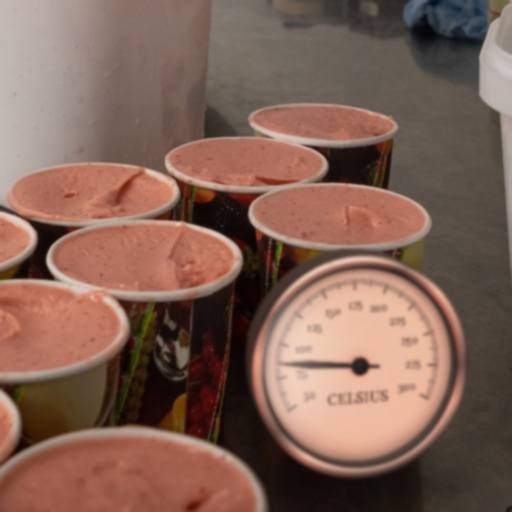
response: 87.5; °C
